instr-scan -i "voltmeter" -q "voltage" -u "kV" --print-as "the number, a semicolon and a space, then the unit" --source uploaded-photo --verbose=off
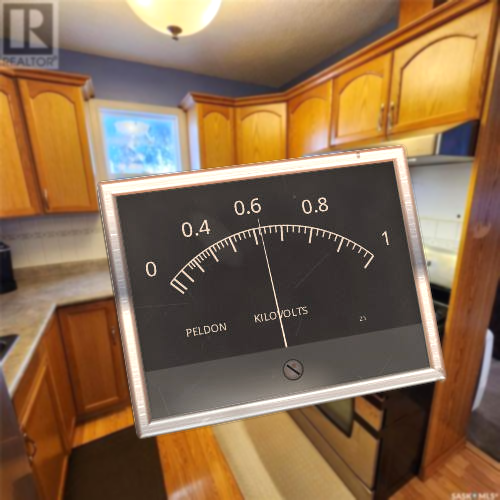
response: 0.62; kV
